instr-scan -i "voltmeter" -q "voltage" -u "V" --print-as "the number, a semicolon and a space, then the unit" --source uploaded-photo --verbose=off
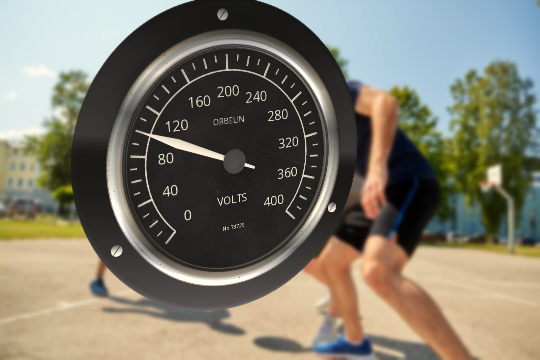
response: 100; V
